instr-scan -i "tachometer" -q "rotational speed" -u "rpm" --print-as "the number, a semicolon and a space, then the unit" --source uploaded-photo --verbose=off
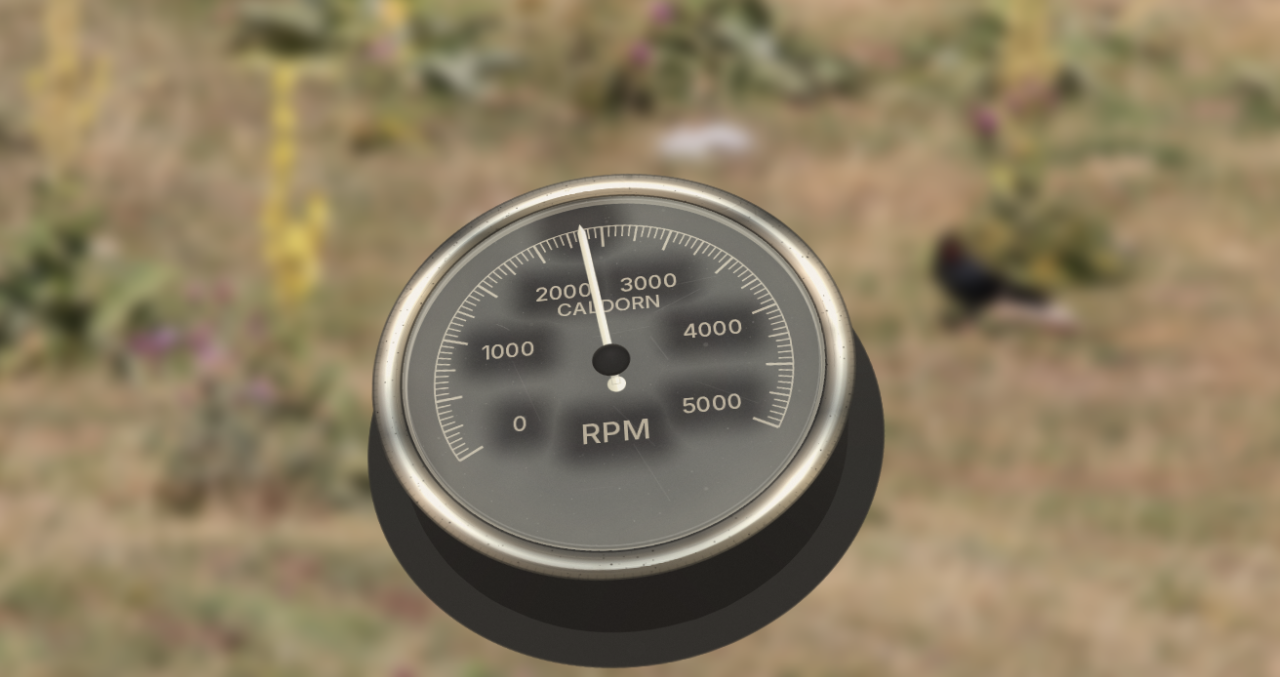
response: 2350; rpm
